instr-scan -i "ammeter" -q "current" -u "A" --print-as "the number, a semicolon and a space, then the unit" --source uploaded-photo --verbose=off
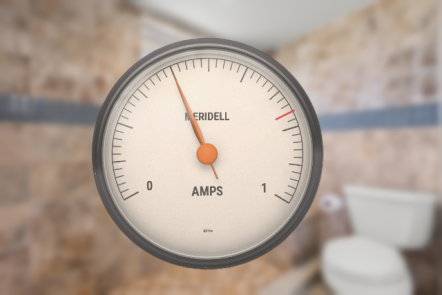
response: 0.4; A
